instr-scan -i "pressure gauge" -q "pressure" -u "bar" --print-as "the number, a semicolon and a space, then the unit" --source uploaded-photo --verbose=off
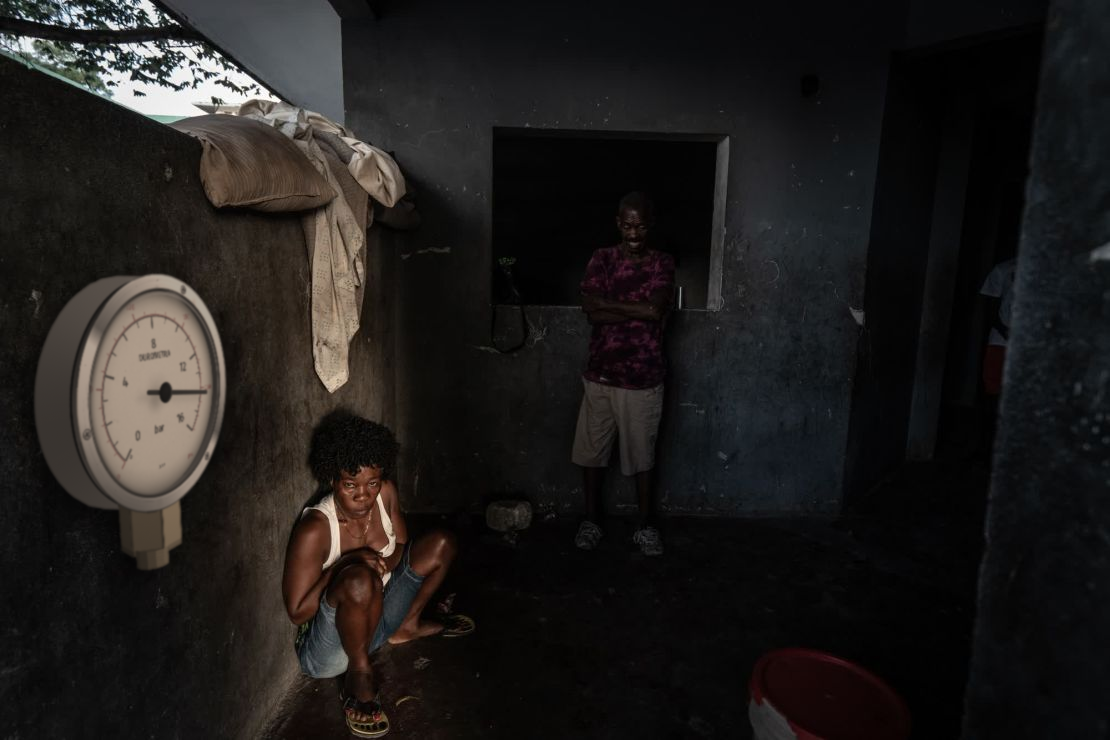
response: 14; bar
